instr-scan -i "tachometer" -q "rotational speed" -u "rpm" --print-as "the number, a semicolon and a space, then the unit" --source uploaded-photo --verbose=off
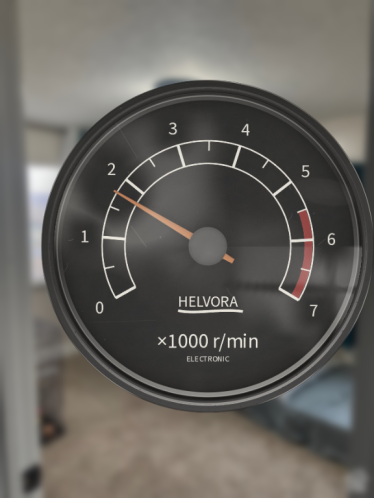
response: 1750; rpm
